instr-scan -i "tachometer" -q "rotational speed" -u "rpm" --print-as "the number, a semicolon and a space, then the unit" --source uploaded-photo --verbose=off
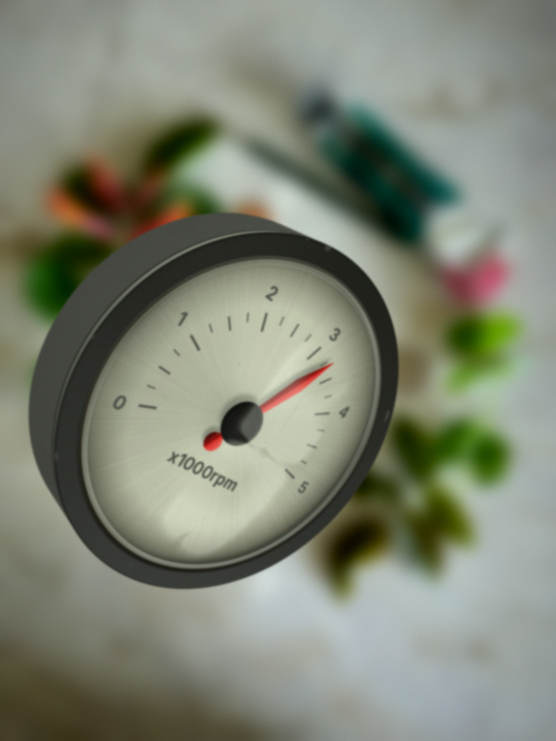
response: 3250; rpm
